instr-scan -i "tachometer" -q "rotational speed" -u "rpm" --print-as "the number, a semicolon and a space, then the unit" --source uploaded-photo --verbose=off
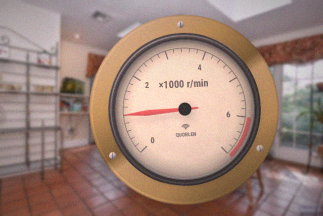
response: 1000; rpm
